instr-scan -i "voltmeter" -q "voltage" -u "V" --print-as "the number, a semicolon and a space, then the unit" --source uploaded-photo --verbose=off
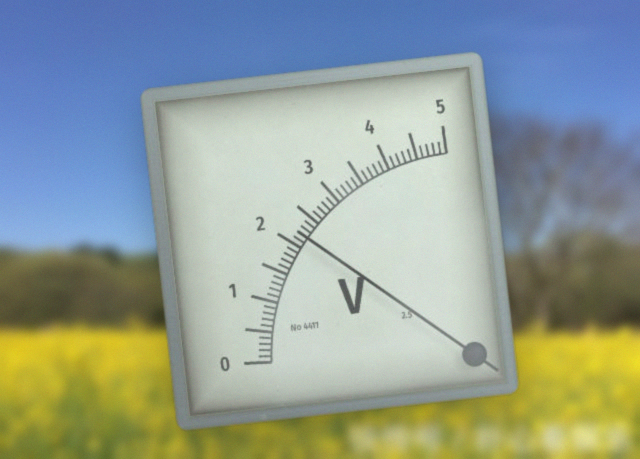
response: 2.2; V
